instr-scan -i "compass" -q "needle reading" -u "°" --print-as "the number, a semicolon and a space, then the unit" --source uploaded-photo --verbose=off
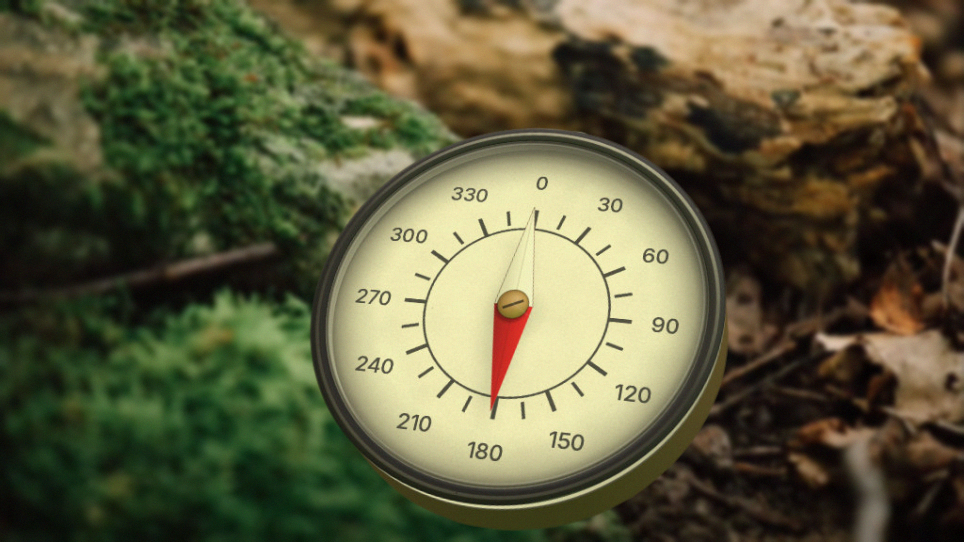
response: 180; °
